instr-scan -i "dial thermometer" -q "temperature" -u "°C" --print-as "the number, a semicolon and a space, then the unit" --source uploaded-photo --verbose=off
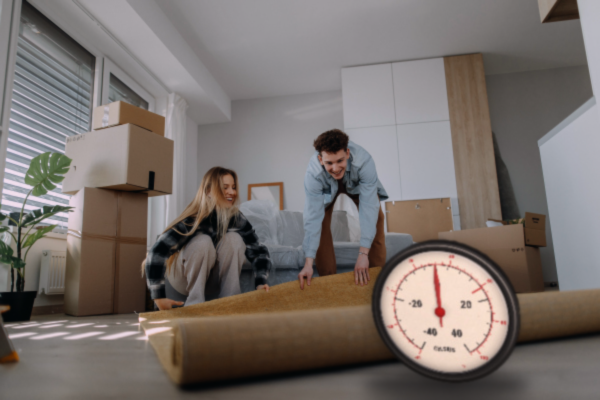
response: 0; °C
